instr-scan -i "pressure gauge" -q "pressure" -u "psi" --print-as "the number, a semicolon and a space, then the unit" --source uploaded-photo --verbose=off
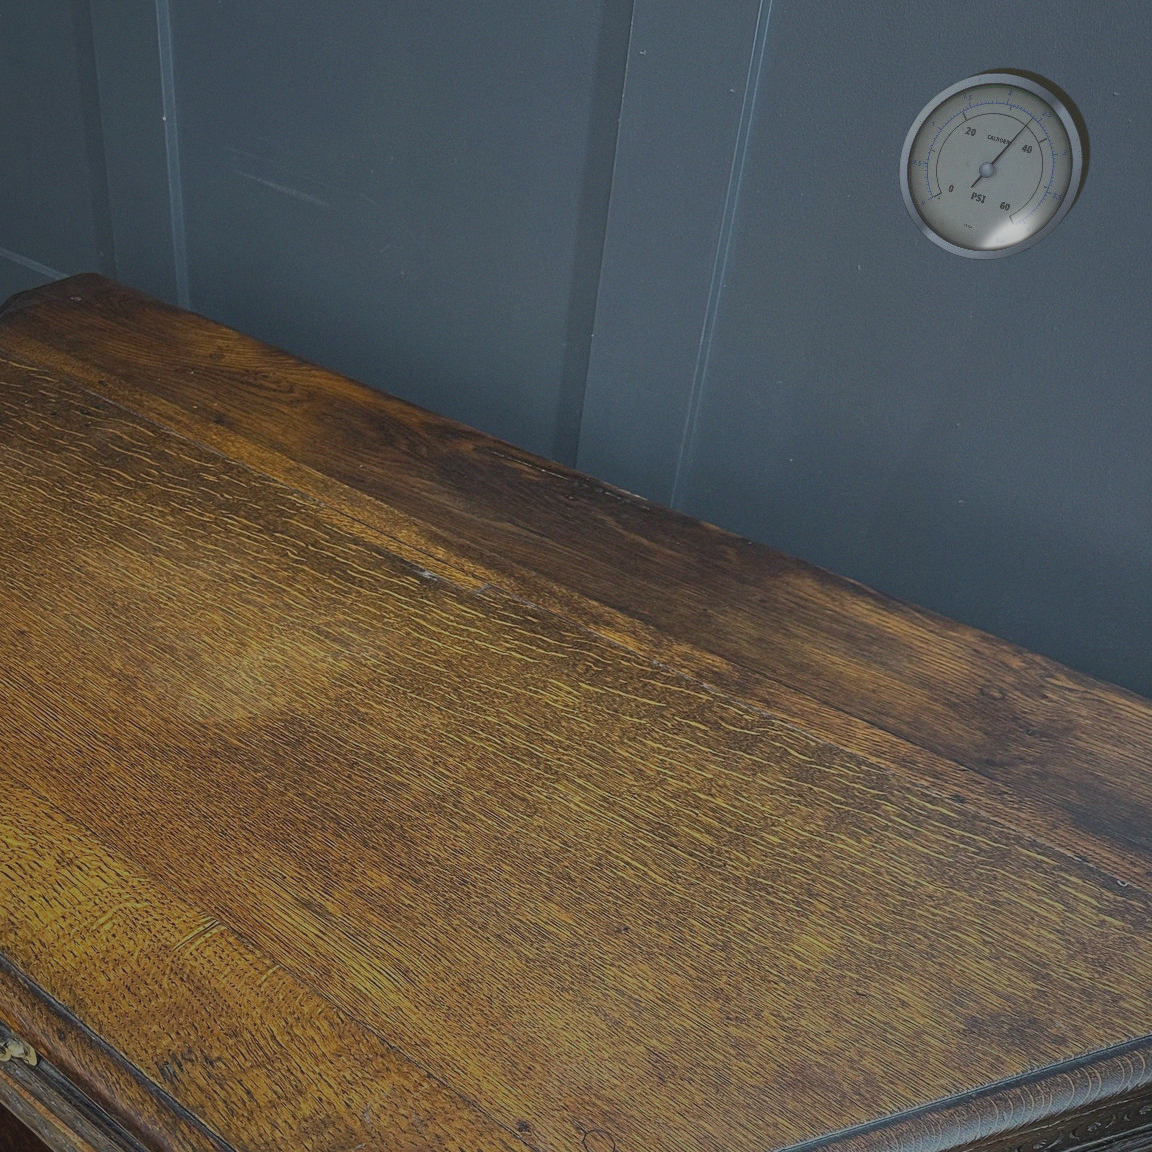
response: 35; psi
